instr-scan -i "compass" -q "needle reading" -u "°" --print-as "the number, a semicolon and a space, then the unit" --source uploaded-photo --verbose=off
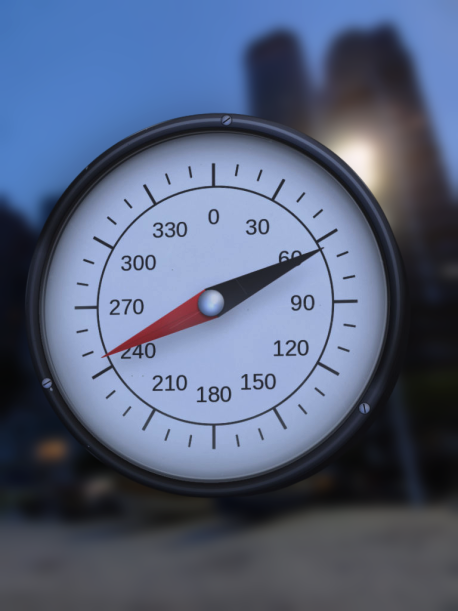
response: 245; °
